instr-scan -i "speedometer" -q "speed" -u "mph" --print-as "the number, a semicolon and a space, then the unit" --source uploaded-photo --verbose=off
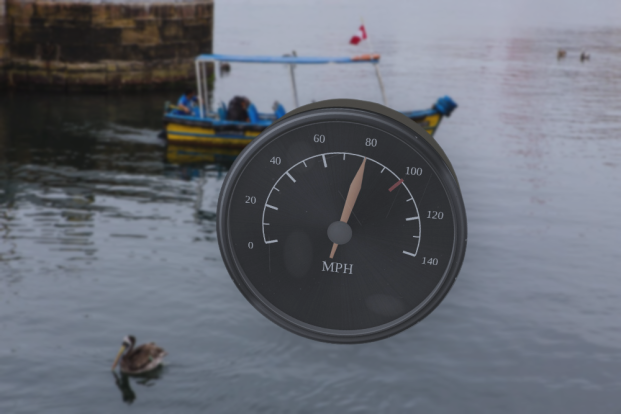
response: 80; mph
